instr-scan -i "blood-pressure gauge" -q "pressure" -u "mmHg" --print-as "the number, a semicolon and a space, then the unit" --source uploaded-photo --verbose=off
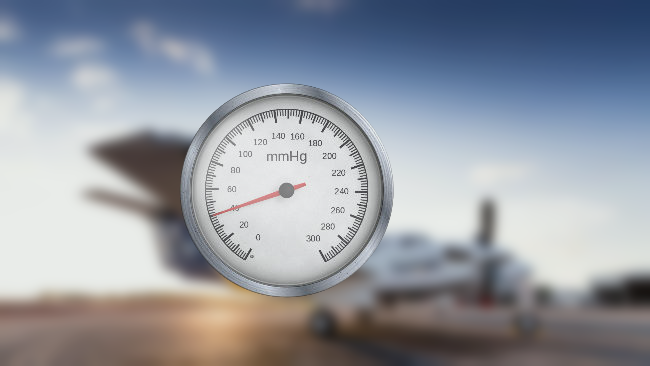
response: 40; mmHg
